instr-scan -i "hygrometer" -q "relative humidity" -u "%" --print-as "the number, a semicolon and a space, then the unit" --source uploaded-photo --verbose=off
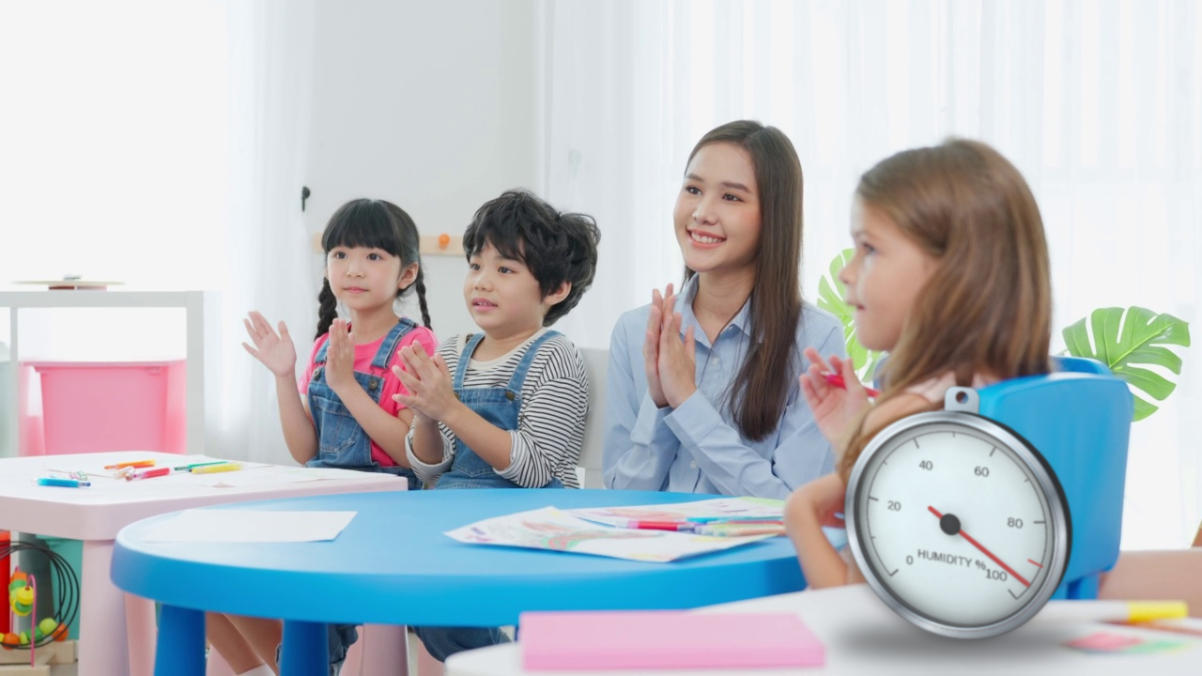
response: 95; %
